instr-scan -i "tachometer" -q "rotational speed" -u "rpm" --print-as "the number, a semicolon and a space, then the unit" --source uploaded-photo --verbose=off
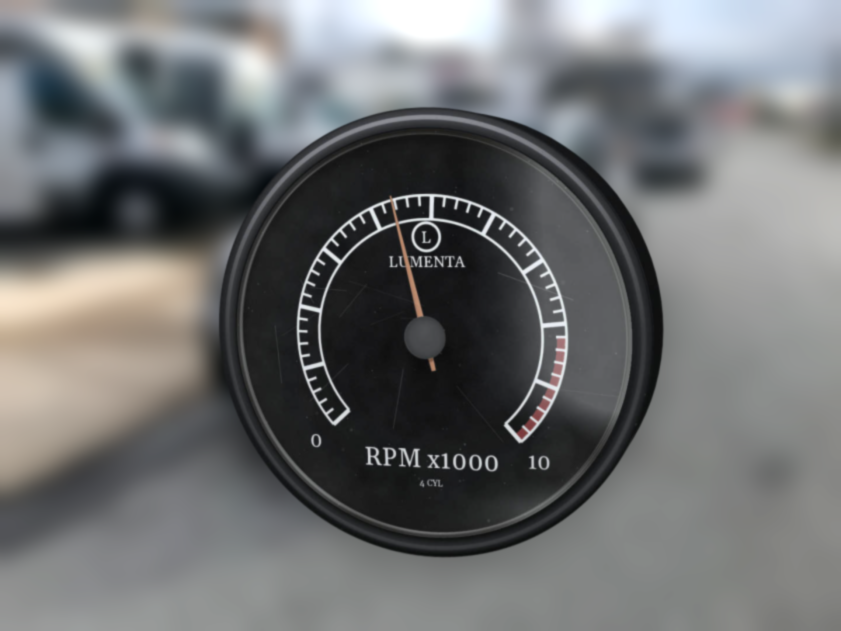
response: 4400; rpm
